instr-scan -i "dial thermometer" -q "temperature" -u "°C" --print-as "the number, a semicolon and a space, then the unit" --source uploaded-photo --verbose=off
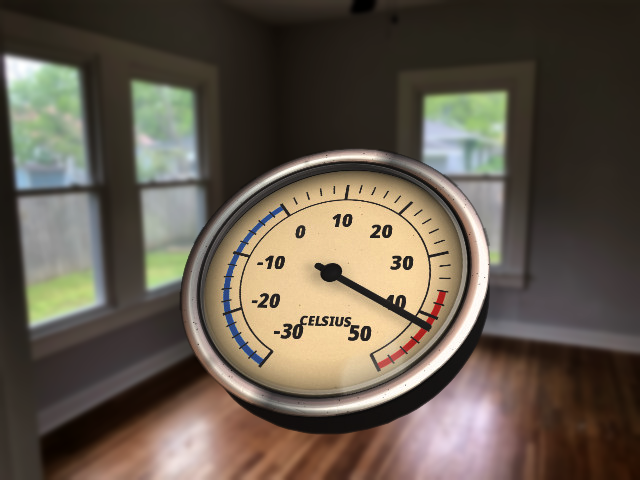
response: 42; °C
